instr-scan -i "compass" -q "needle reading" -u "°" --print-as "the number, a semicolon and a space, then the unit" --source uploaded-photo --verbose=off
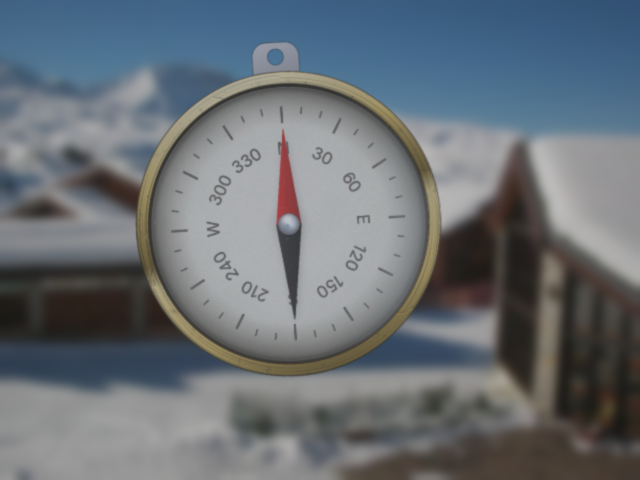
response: 0; °
